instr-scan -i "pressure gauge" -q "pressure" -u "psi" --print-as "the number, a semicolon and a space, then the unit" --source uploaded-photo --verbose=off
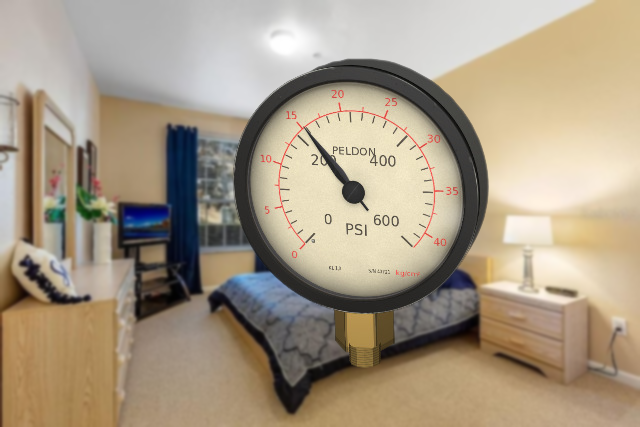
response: 220; psi
